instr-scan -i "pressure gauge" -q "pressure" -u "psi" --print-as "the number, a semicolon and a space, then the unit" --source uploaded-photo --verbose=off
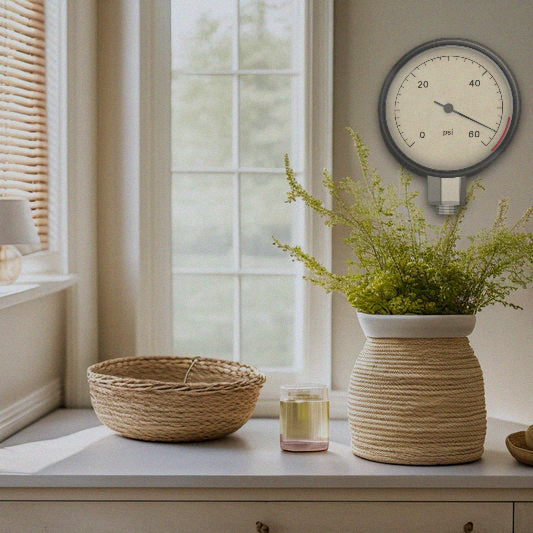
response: 56; psi
